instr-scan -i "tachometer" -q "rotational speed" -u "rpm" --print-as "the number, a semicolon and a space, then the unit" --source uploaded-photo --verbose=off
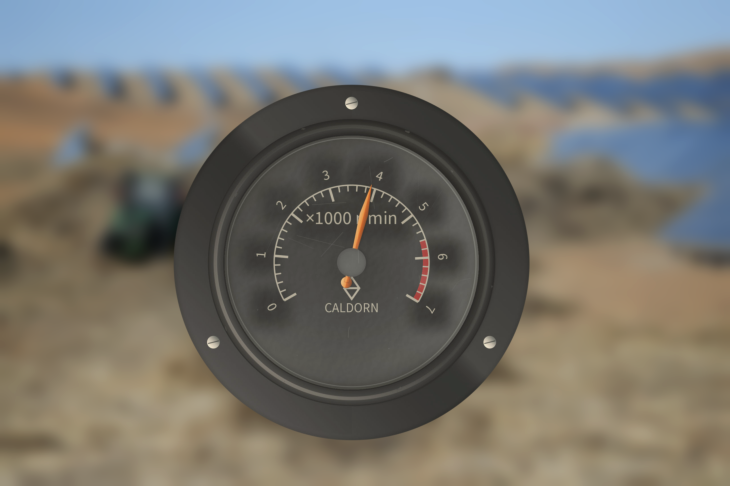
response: 3900; rpm
